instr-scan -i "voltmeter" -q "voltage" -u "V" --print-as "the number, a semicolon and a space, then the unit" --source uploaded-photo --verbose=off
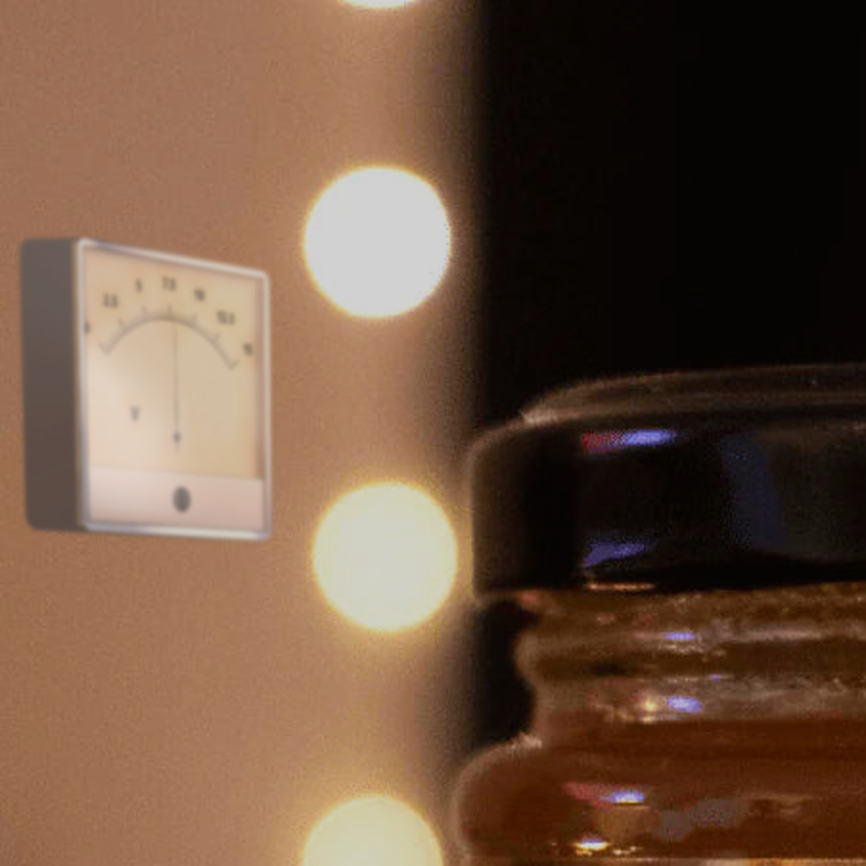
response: 7.5; V
